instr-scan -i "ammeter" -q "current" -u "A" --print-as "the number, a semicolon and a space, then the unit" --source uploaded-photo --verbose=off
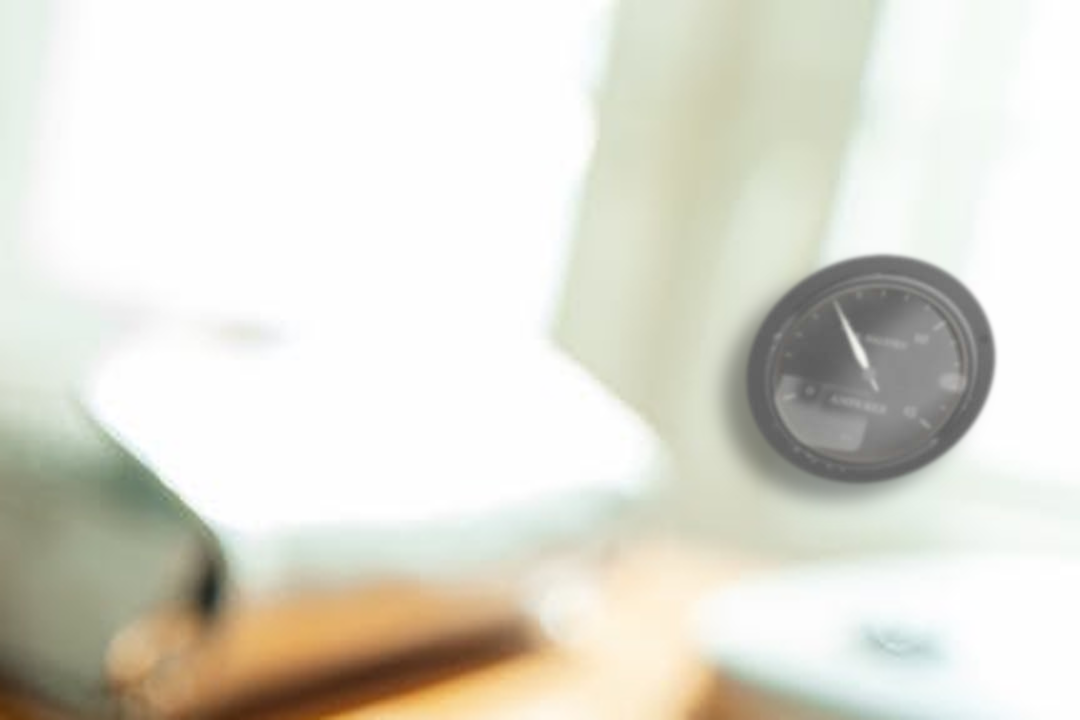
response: 5; A
